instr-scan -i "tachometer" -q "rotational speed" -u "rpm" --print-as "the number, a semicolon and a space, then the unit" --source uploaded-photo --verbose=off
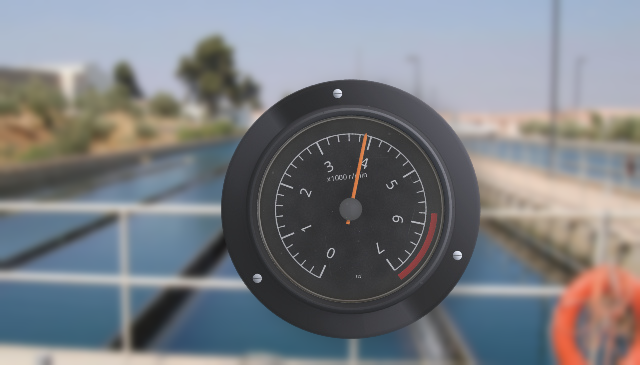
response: 3900; rpm
